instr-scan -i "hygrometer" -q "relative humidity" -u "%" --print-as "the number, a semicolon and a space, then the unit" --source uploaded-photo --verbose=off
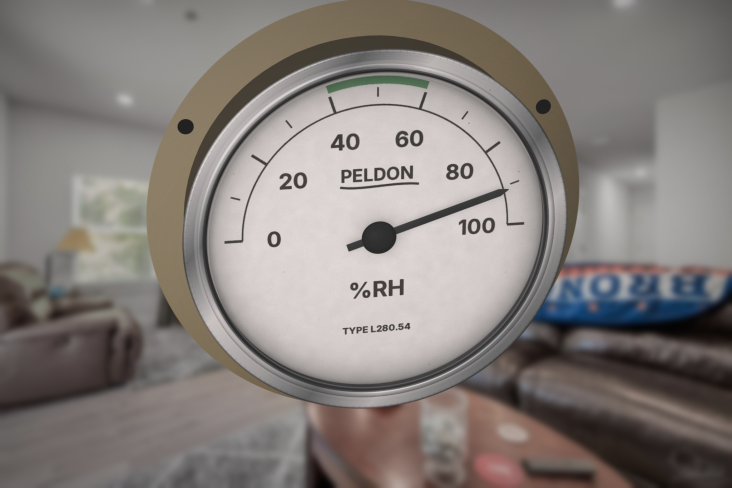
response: 90; %
